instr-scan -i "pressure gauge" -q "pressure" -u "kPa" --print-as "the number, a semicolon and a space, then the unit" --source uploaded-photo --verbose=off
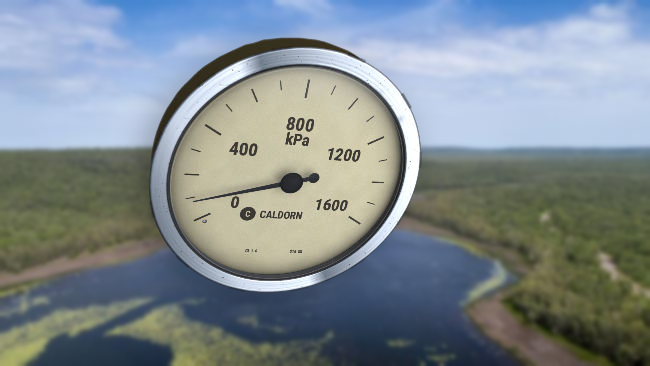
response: 100; kPa
